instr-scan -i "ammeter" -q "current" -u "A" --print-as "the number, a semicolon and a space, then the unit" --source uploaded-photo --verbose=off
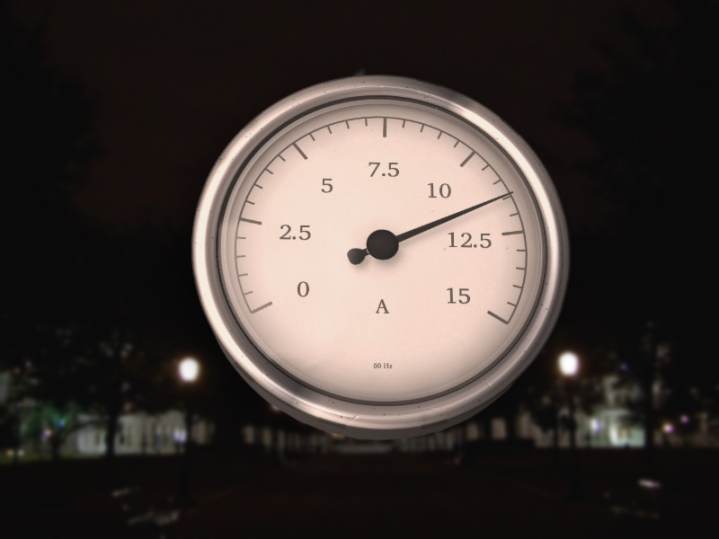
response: 11.5; A
